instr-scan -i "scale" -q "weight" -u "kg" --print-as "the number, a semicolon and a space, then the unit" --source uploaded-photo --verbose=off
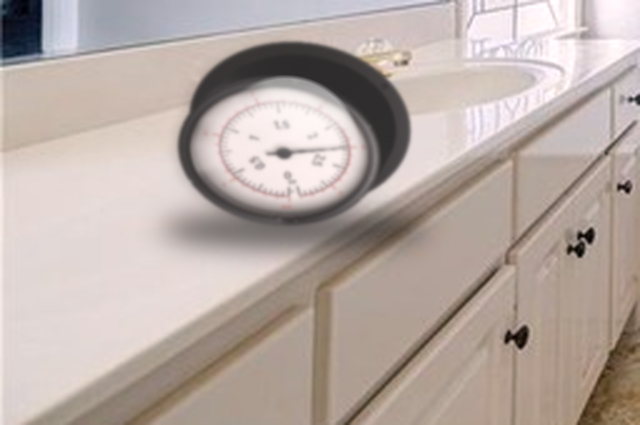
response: 2.25; kg
